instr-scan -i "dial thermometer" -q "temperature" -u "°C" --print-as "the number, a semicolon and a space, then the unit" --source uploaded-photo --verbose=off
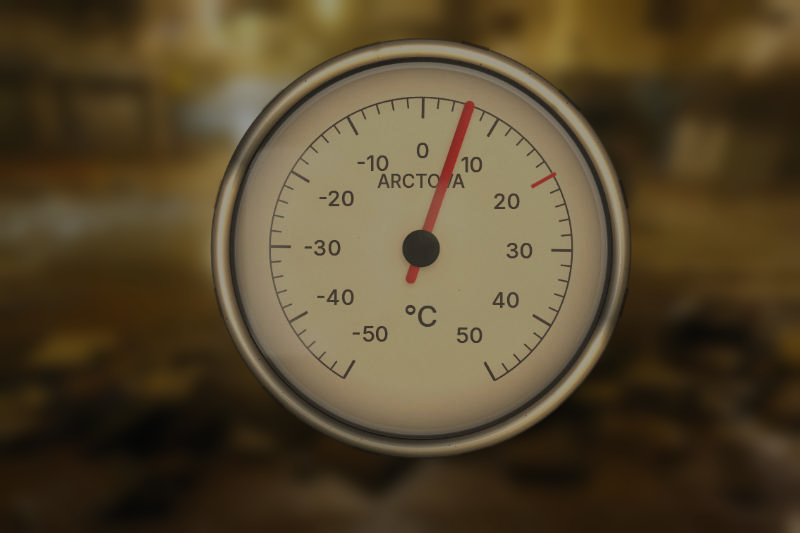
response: 6; °C
